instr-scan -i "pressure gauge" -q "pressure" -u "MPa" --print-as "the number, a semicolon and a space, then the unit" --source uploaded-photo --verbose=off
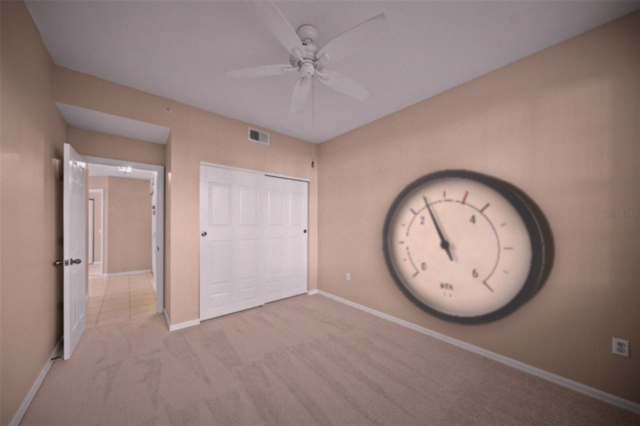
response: 2.5; MPa
